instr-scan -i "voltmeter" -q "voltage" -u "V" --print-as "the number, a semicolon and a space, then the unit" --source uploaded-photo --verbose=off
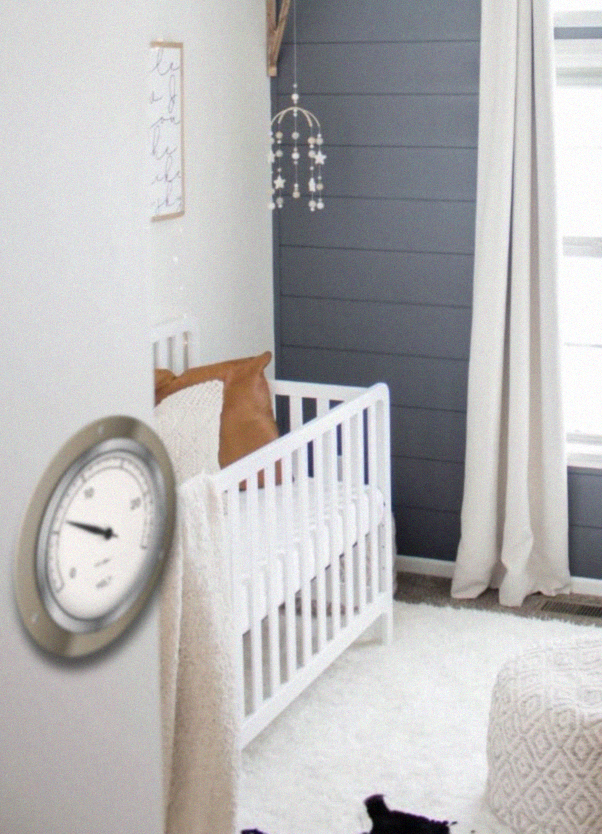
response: 6; V
